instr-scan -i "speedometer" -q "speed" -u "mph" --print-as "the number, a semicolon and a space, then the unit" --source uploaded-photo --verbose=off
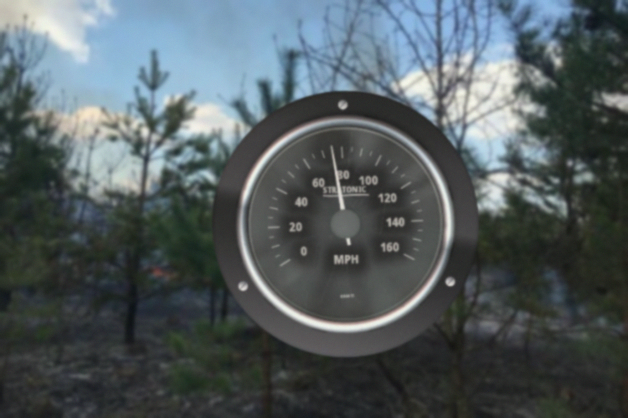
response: 75; mph
